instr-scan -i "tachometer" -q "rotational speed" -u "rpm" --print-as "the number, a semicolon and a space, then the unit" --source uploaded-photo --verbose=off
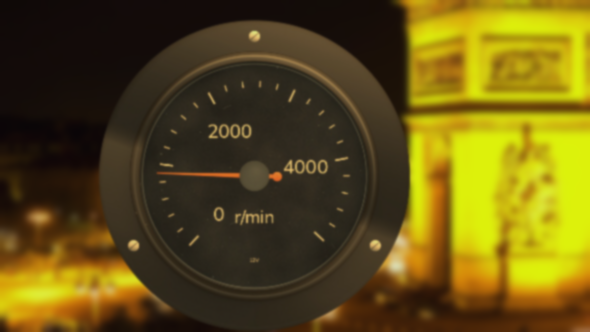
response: 900; rpm
